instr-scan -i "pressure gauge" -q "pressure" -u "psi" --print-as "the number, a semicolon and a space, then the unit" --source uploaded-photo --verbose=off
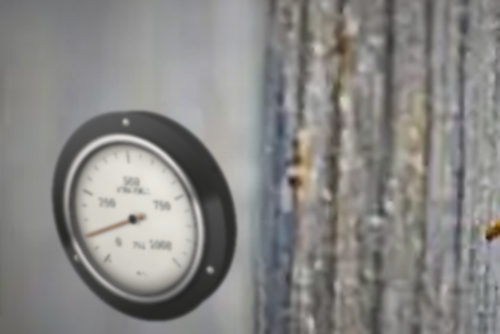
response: 100; psi
